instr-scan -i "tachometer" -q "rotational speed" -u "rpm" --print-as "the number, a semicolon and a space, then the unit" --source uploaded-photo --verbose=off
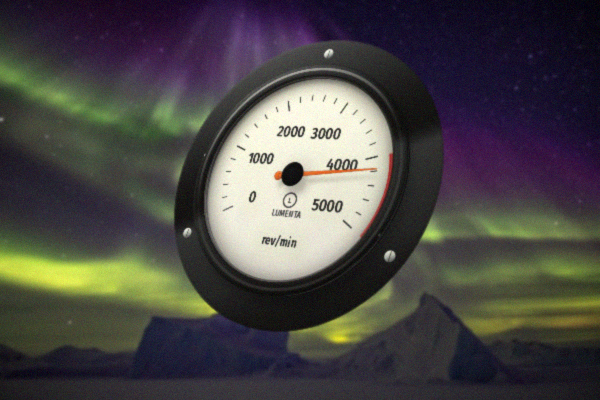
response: 4200; rpm
